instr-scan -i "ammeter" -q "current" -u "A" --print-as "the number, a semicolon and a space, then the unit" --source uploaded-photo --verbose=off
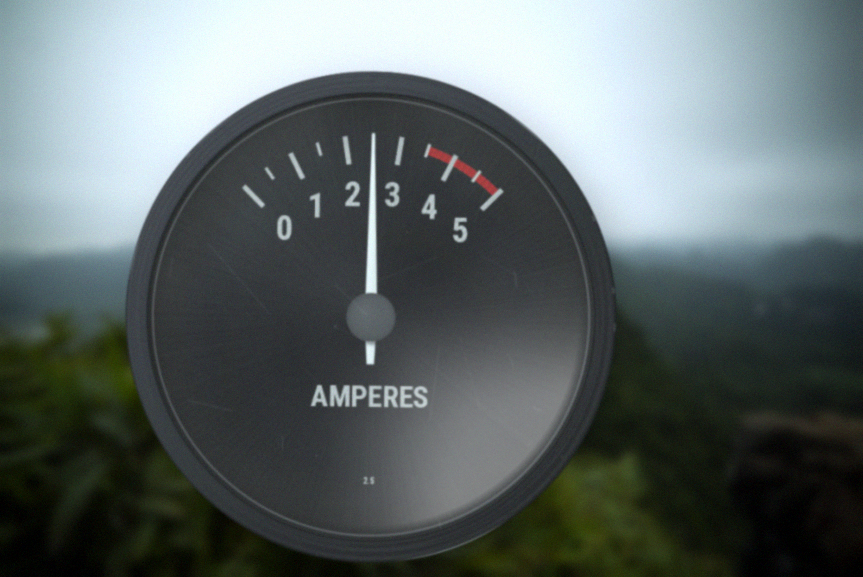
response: 2.5; A
